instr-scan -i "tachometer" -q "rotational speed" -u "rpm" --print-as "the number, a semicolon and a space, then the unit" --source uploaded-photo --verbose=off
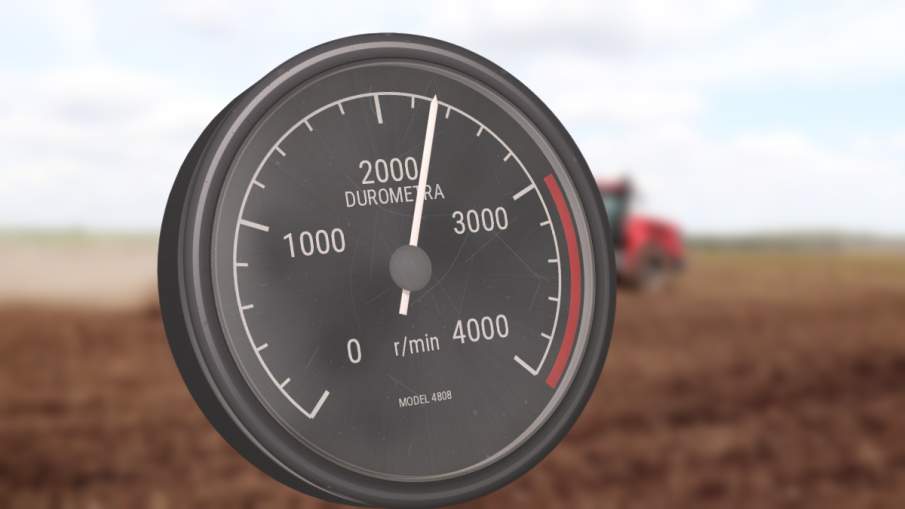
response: 2300; rpm
